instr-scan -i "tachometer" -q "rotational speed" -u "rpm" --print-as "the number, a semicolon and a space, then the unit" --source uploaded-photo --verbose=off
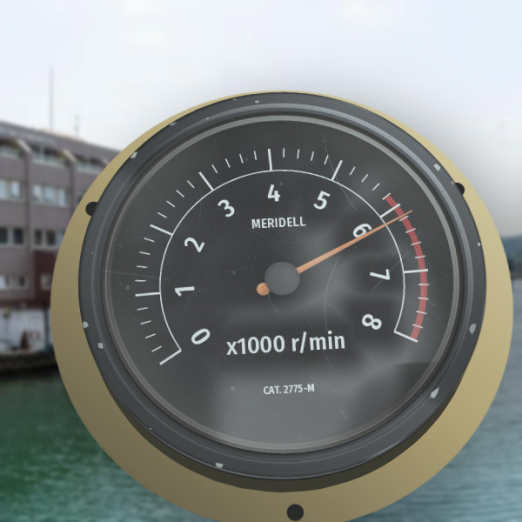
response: 6200; rpm
